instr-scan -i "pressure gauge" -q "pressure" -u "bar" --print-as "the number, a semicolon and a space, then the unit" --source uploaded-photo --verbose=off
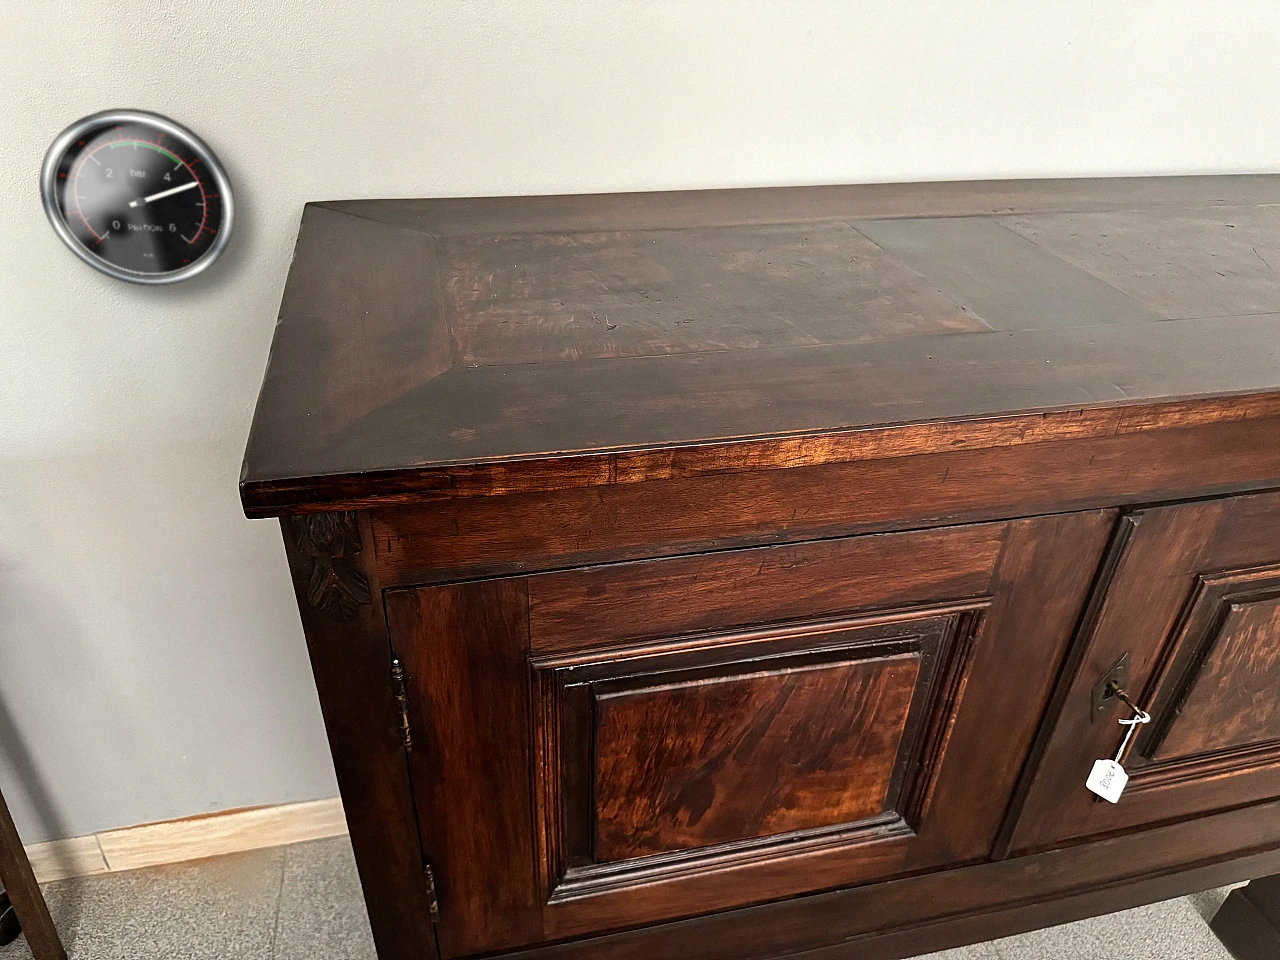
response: 4.5; bar
